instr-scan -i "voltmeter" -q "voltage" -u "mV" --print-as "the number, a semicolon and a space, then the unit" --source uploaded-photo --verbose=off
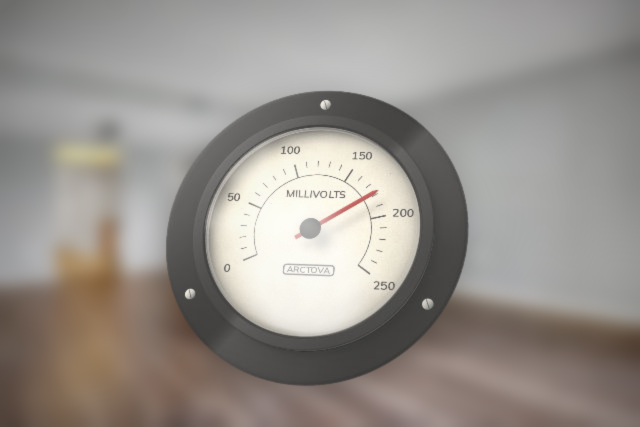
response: 180; mV
